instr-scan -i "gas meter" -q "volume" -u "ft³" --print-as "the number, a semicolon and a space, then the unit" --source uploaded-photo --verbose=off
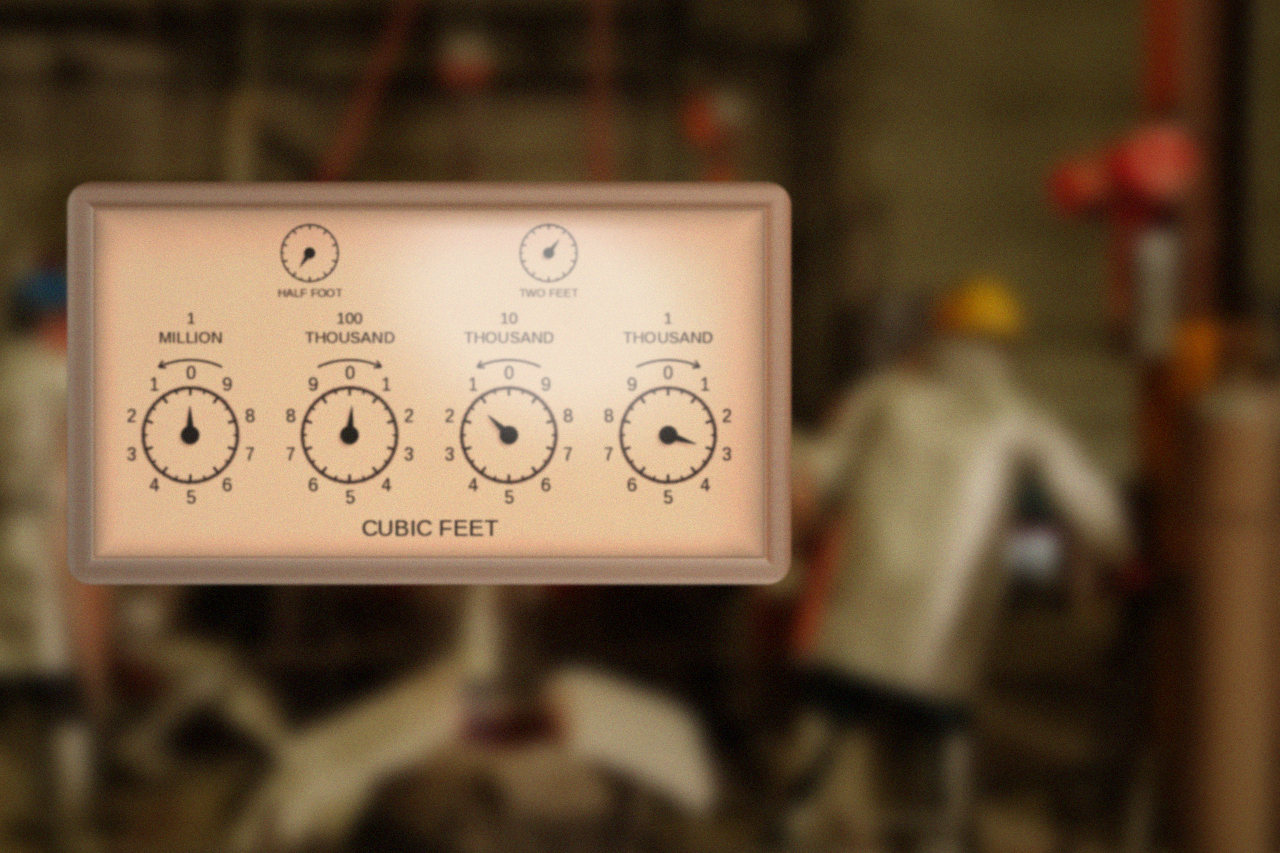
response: 1300; ft³
